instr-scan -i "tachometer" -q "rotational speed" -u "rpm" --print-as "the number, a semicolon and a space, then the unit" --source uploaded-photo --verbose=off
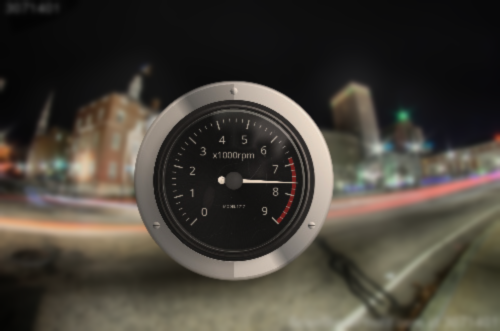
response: 7600; rpm
